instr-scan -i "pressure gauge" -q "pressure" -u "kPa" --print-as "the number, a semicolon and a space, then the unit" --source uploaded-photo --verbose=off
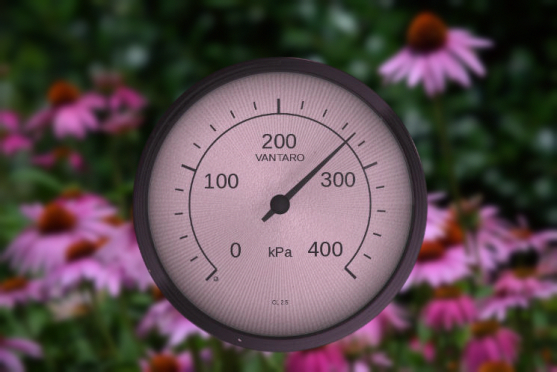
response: 270; kPa
